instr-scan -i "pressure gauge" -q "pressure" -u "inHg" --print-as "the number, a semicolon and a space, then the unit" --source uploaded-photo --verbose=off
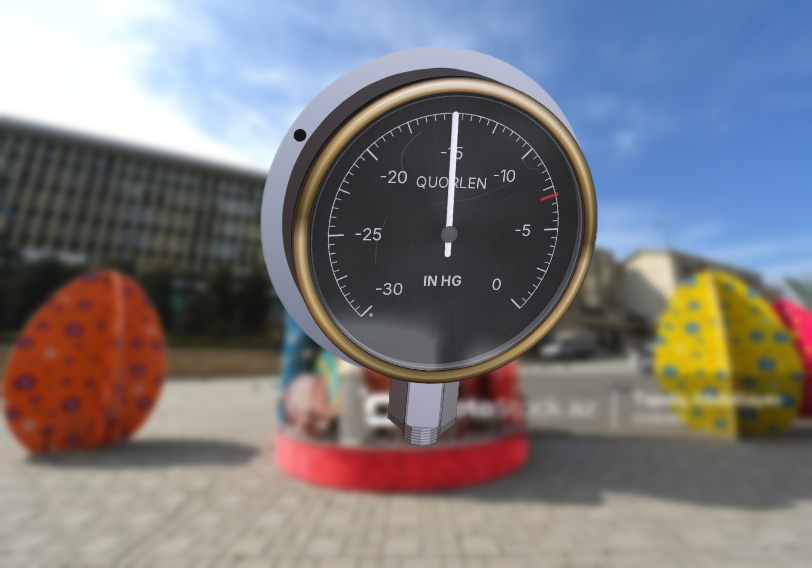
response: -15; inHg
